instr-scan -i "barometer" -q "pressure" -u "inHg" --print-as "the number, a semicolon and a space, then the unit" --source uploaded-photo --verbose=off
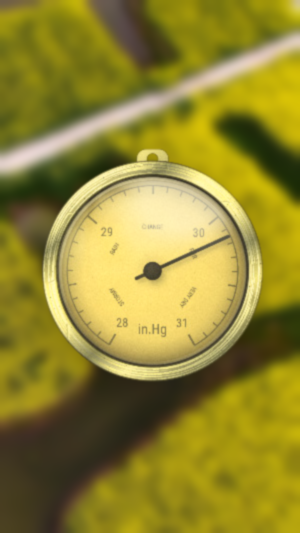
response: 30.15; inHg
